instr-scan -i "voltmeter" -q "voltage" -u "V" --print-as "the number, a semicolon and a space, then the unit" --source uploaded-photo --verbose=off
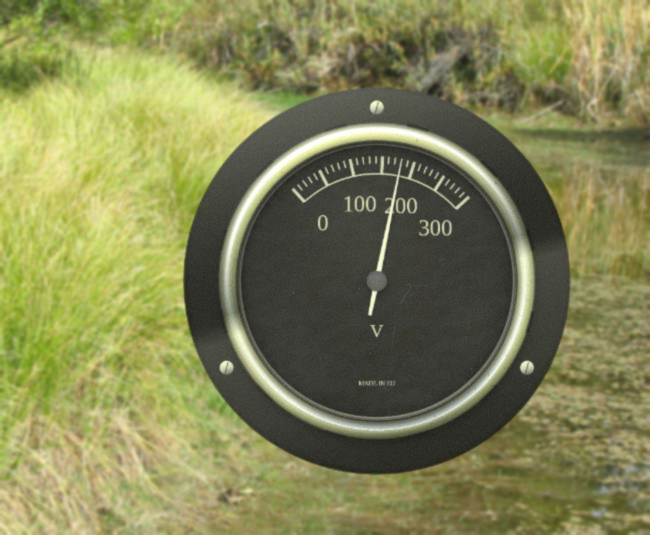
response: 180; V
